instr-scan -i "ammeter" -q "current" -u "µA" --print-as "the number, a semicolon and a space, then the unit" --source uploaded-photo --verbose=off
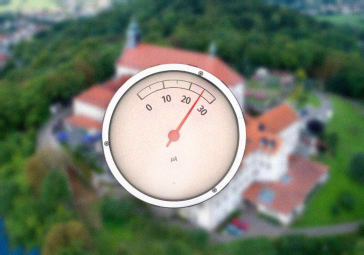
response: 25; µA
